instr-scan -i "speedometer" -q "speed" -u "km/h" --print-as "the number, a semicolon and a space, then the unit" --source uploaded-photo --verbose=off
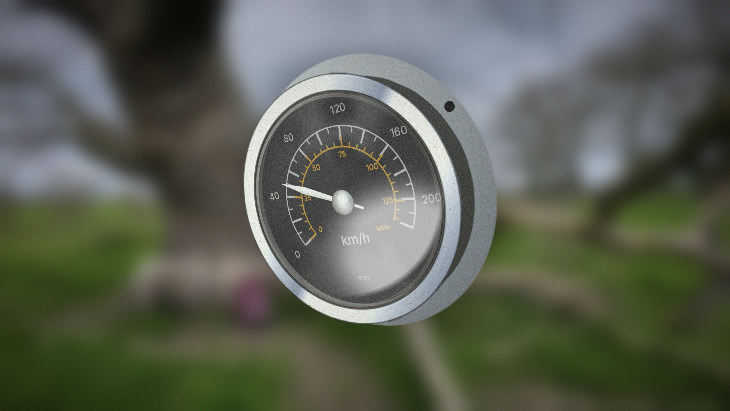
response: 50; km/h
